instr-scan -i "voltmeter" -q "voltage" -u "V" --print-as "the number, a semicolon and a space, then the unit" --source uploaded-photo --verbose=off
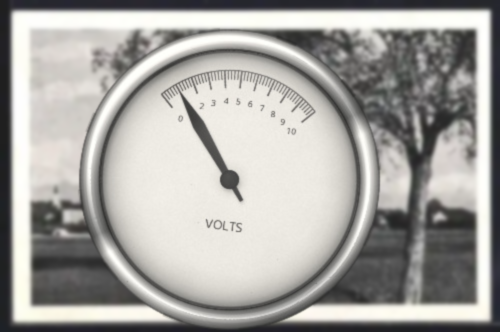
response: 1; V
